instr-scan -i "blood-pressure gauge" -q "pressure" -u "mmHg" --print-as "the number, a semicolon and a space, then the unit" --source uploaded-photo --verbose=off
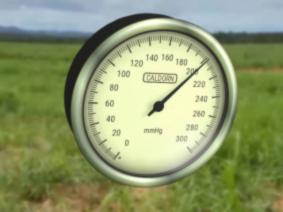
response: 200; mmHg
